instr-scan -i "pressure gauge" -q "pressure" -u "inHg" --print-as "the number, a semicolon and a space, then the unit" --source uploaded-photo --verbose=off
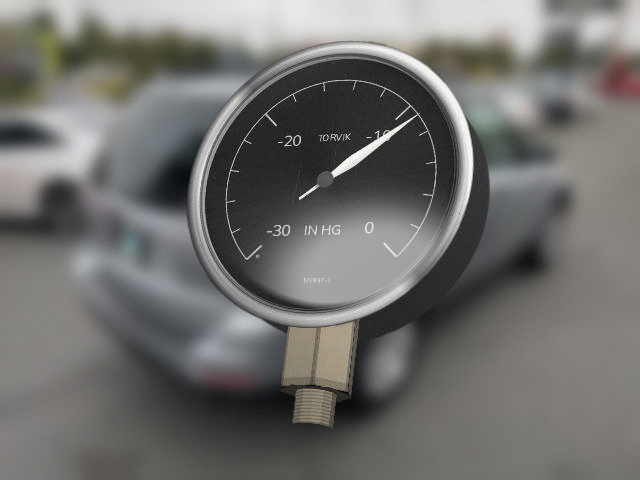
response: -9; inHg
